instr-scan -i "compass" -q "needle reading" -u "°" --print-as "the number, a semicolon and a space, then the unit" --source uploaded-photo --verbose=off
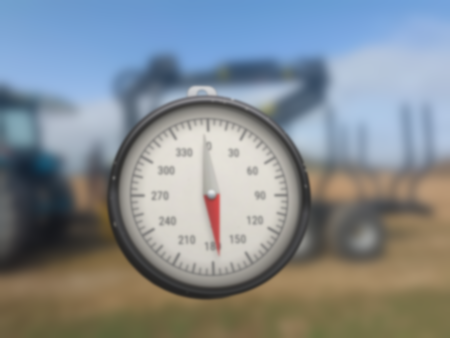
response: 175; °
